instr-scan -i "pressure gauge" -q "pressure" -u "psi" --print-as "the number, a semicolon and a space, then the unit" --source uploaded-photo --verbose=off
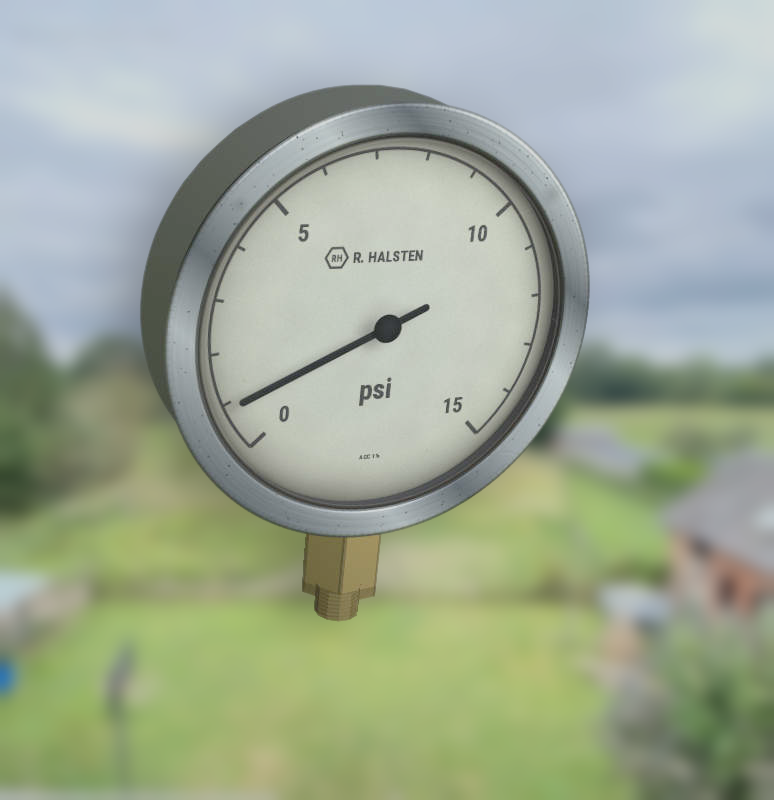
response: 1; psi
